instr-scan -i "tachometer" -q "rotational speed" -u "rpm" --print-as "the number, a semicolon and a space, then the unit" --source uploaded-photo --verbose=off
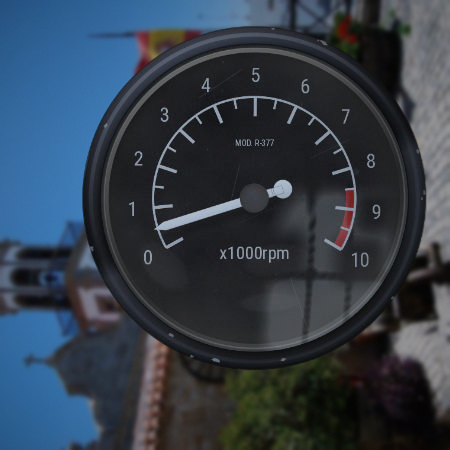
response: 500; rpm
